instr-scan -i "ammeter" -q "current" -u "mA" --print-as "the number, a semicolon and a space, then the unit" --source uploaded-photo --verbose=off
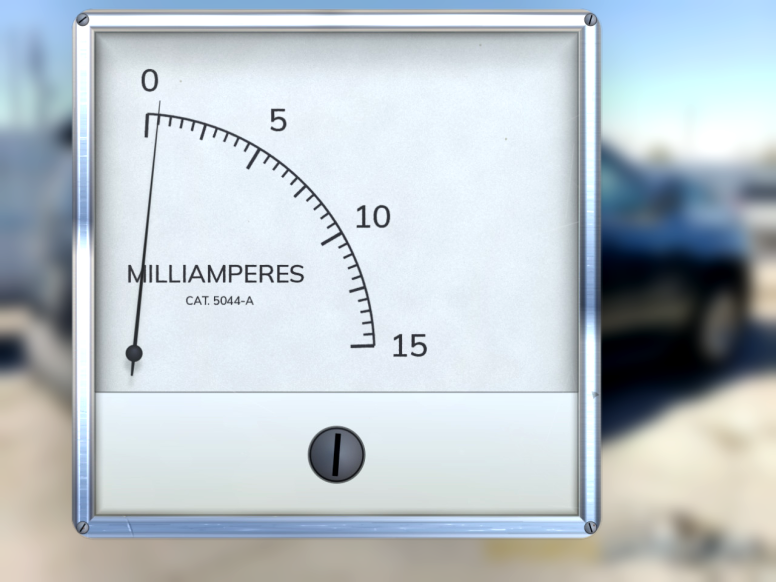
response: 0.5; mA
